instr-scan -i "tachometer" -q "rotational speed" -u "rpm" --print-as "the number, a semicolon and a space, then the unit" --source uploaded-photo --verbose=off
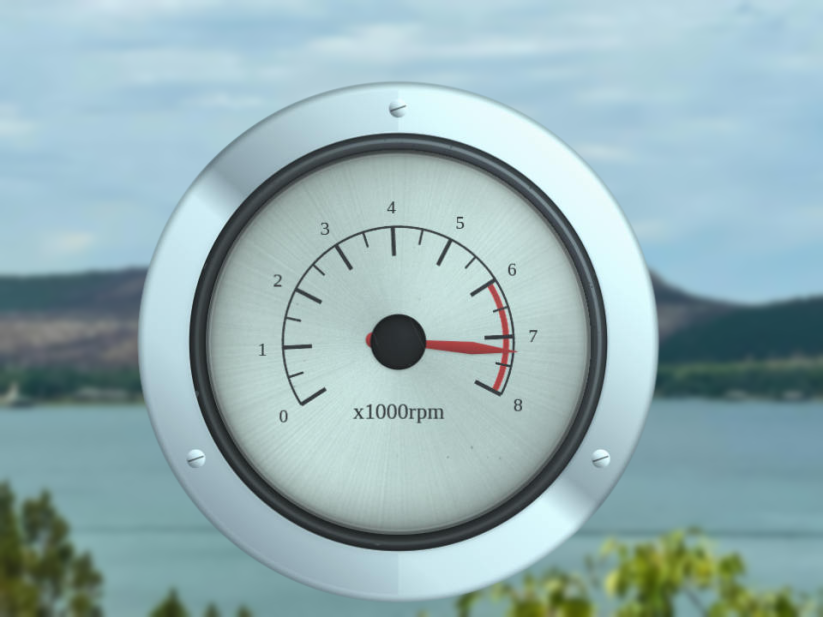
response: 7250; rpm
